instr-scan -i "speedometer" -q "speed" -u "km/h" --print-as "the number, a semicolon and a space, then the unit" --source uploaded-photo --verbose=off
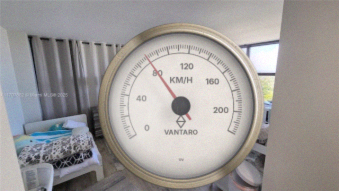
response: 80; km/h
